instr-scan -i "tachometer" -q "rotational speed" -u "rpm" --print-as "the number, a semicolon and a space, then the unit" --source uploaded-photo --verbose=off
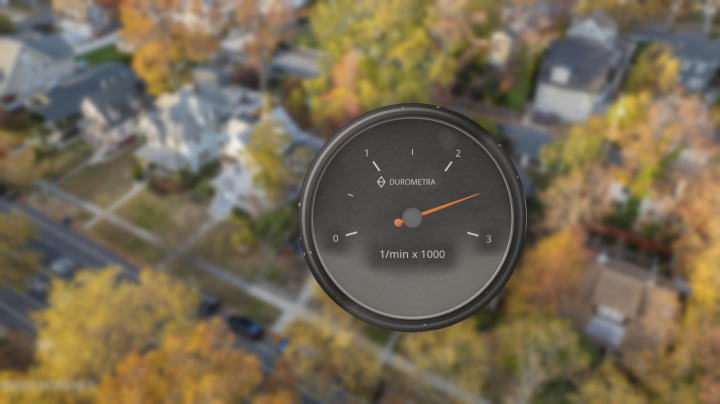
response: 2500; rpm
